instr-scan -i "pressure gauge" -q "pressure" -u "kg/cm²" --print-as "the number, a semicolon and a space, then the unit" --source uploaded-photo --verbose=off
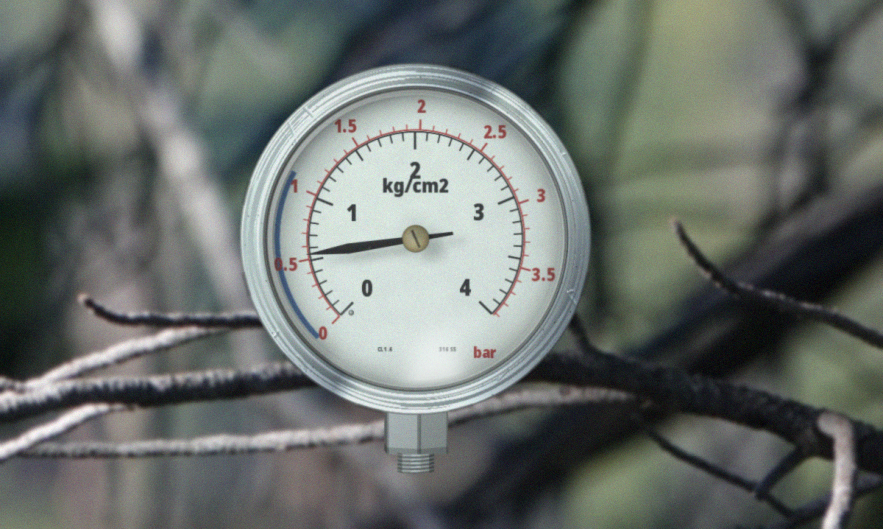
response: 0.55; kg/cm²
